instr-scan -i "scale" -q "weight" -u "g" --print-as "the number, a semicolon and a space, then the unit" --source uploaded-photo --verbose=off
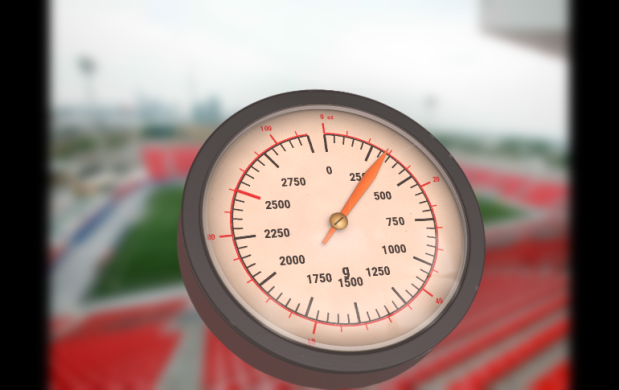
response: 325; g
